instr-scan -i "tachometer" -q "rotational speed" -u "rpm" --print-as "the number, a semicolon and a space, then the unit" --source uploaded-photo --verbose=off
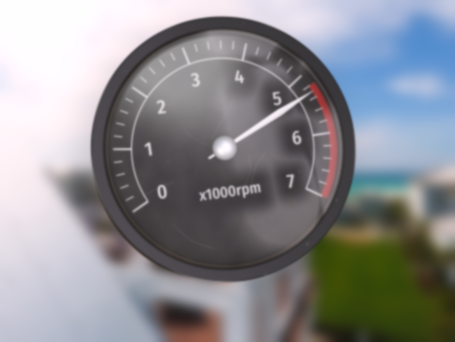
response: 5300; rpm
